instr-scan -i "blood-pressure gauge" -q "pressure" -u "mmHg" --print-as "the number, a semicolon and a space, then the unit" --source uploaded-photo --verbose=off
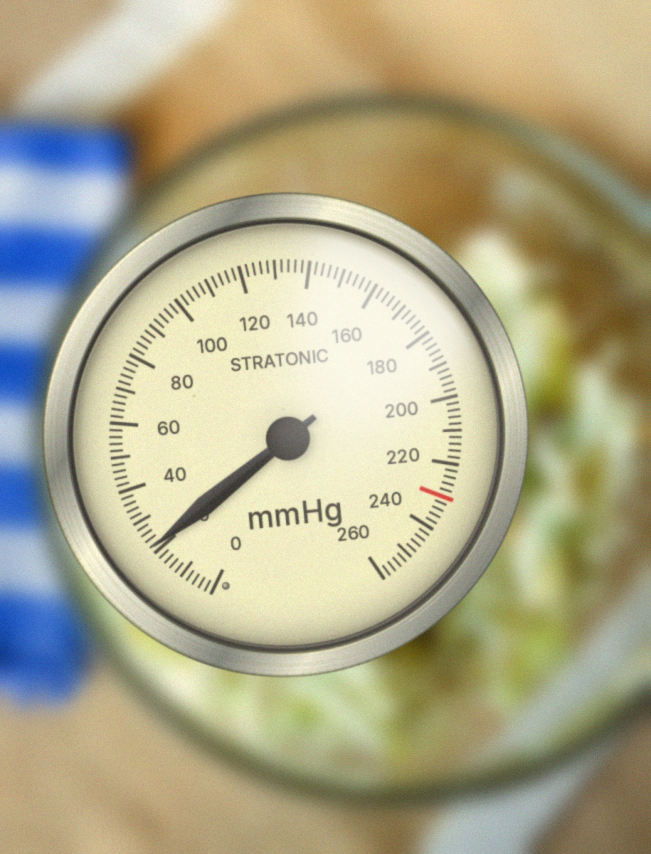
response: 22; mmHg
